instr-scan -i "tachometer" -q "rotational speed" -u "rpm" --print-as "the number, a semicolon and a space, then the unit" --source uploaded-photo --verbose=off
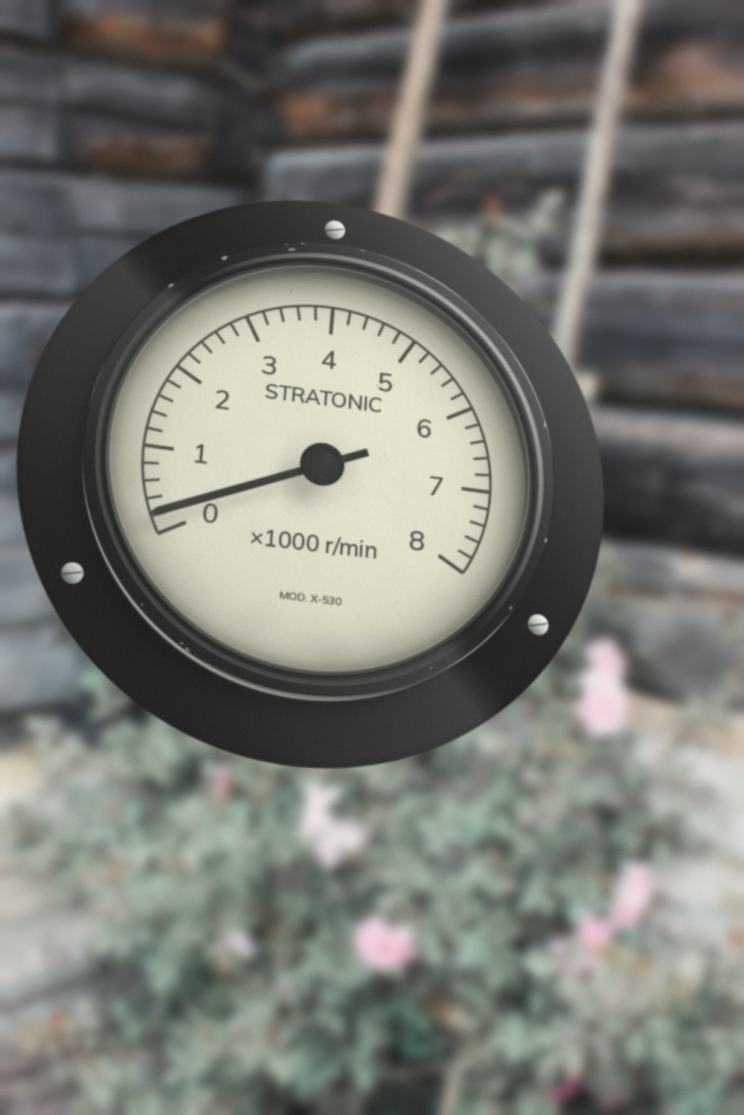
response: 200; rpm
